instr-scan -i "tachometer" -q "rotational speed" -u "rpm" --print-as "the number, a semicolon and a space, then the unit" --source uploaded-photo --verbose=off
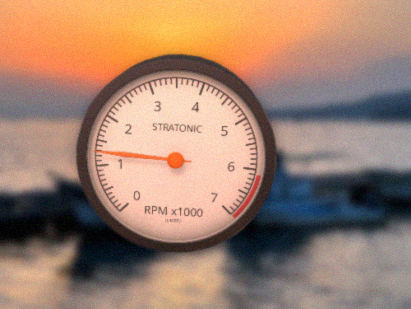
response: 1300; rpm
